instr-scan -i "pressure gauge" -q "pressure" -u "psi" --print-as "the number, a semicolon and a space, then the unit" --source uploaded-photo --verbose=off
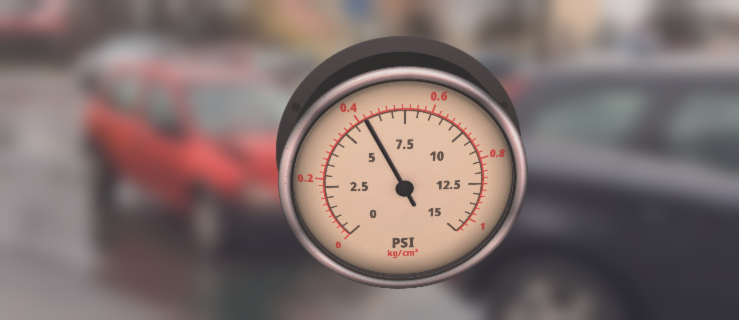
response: 6; psi
